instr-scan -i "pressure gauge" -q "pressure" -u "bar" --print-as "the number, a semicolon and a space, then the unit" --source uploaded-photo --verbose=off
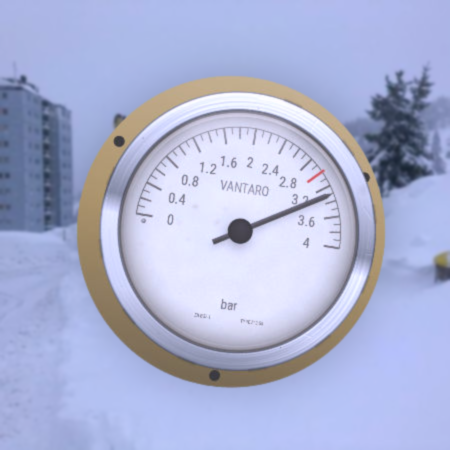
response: 3.3; bar
